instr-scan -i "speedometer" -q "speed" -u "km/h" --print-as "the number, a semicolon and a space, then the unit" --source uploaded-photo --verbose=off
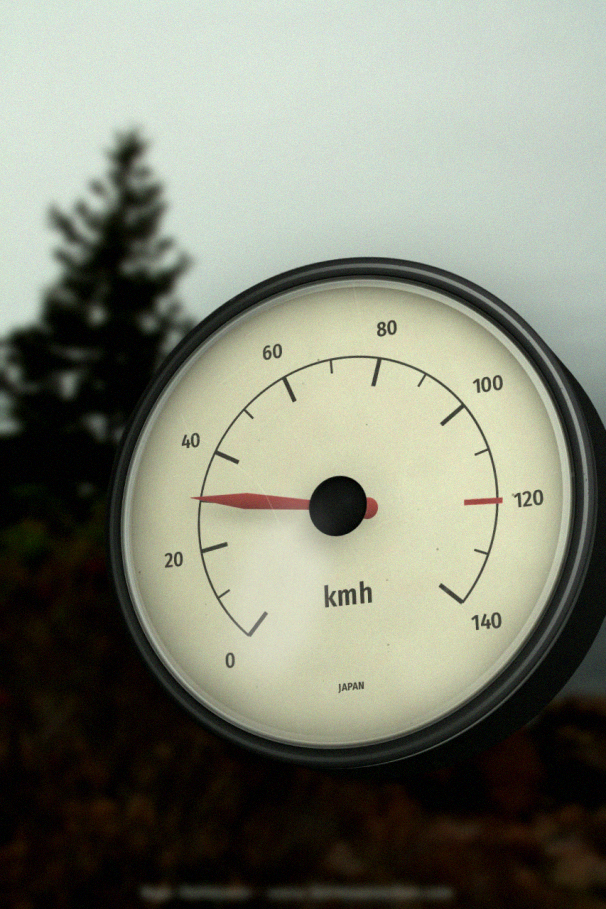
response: 30; km/h
